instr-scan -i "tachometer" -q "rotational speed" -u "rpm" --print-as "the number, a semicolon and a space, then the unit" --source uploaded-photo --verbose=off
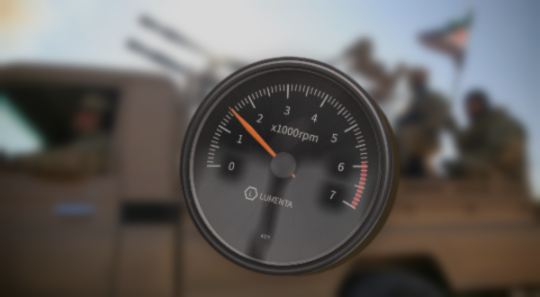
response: 1500; rpm
